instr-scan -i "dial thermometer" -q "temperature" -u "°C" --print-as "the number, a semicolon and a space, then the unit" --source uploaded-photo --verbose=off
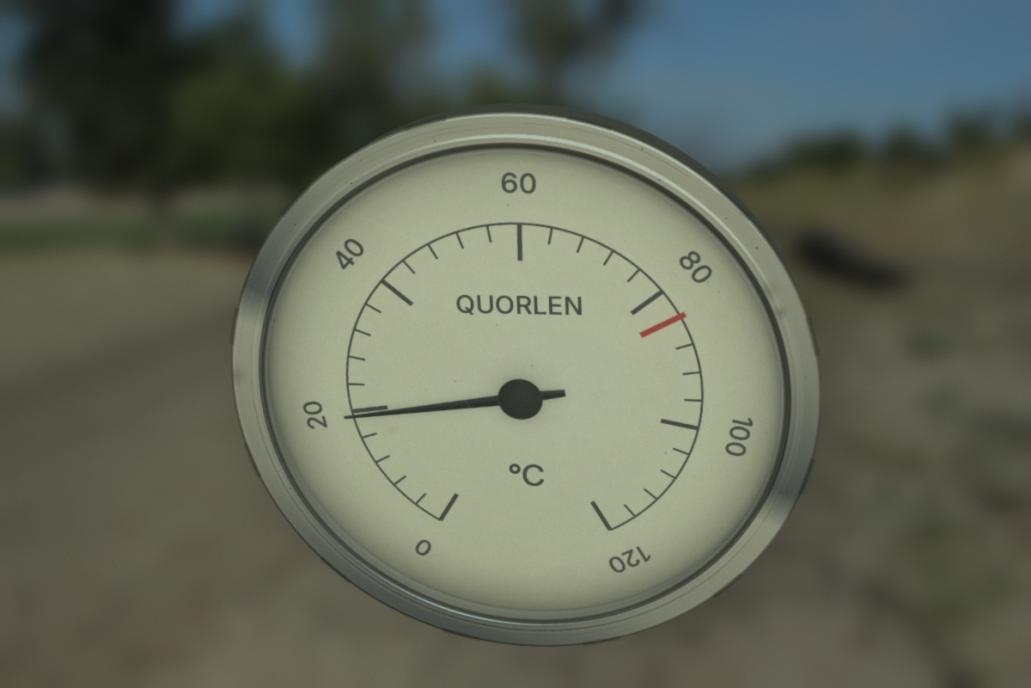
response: 20; °C
